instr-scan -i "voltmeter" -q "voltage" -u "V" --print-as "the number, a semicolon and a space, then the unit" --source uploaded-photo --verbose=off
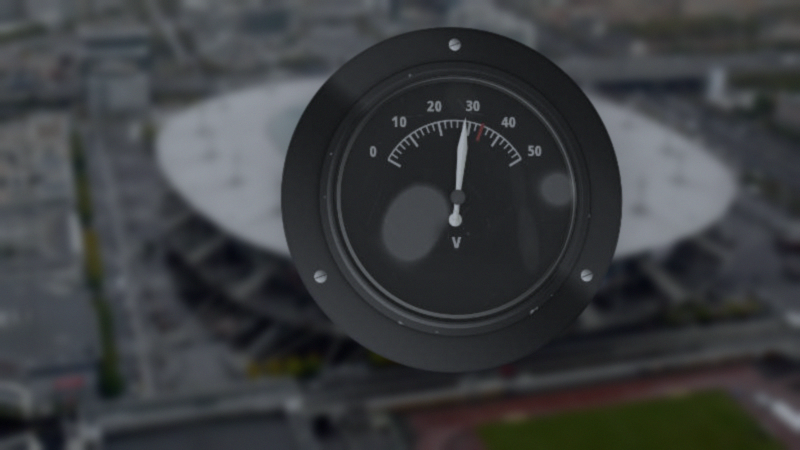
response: 28; V
